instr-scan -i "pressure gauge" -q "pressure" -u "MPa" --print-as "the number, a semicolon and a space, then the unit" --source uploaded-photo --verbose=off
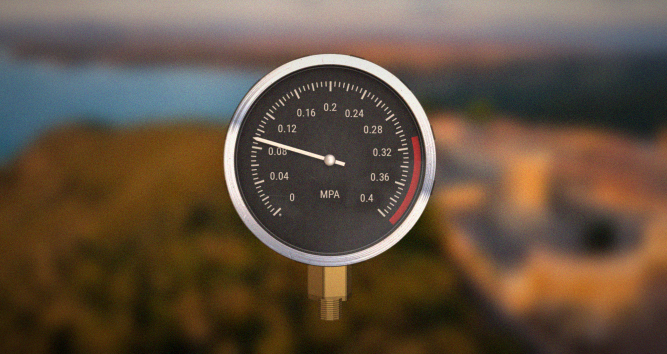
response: 0.09; MPa
